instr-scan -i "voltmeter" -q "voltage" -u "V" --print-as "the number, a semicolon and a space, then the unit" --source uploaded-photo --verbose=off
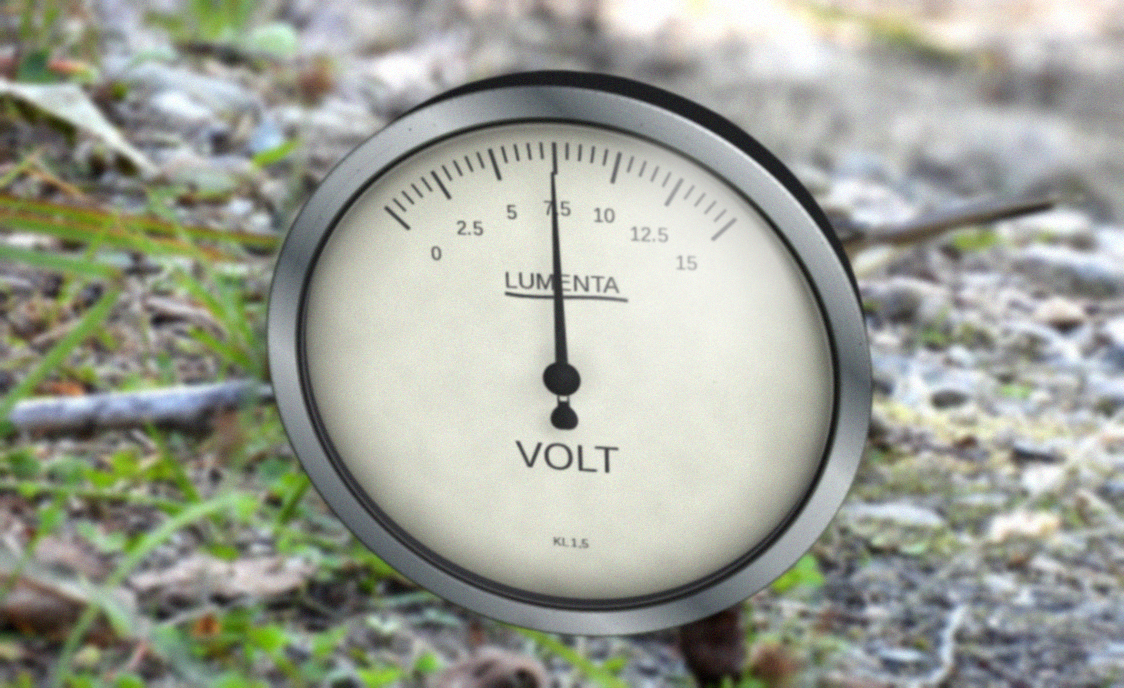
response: 7.5; V
